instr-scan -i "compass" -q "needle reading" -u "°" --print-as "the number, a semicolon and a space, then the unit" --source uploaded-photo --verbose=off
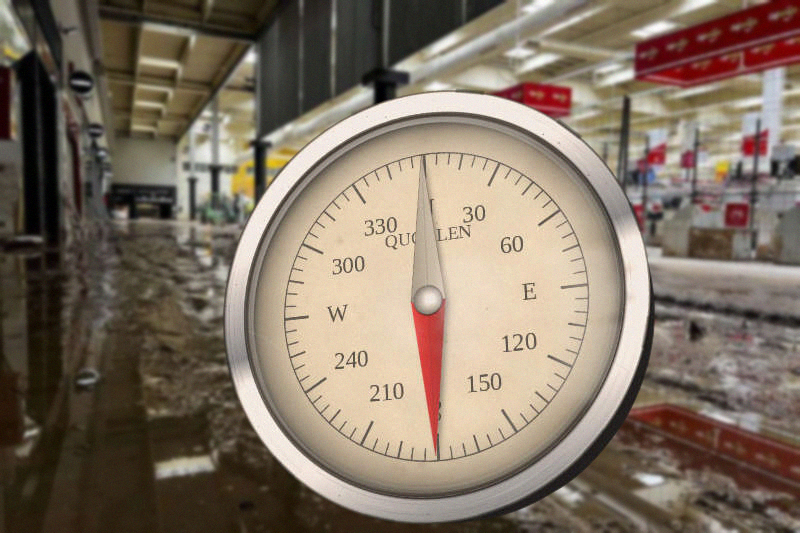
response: 180; °
